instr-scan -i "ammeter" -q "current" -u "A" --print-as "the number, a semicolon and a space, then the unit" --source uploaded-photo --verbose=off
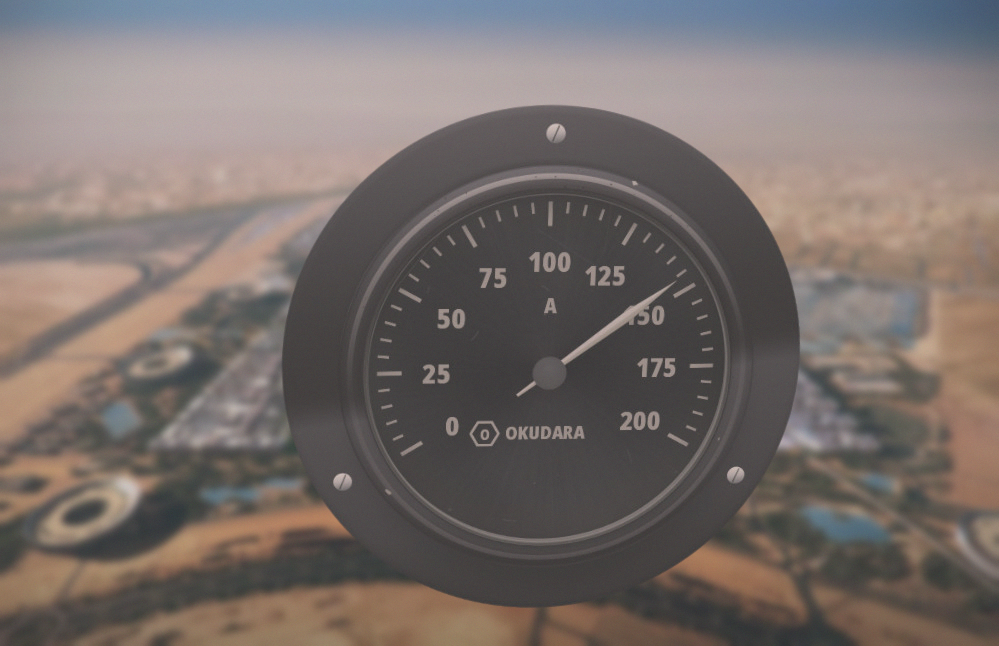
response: 145; A
